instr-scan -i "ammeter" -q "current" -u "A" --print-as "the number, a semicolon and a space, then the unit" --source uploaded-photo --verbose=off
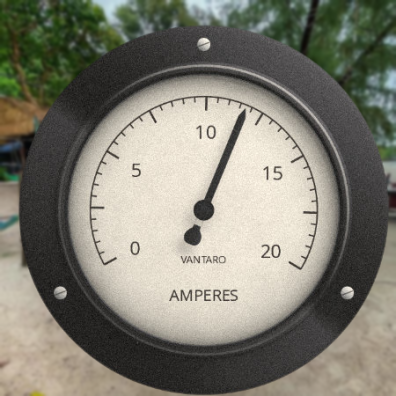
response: 11.75; A
